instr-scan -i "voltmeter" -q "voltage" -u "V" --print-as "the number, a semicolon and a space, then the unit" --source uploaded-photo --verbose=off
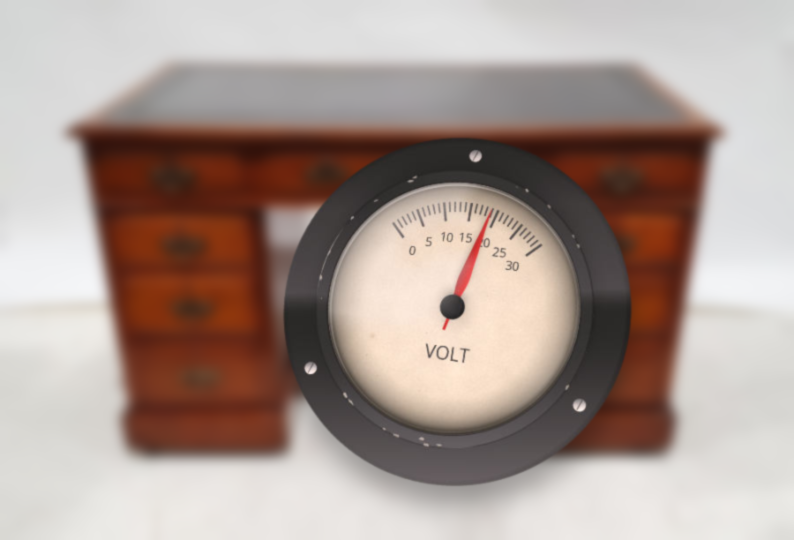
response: 19; V
